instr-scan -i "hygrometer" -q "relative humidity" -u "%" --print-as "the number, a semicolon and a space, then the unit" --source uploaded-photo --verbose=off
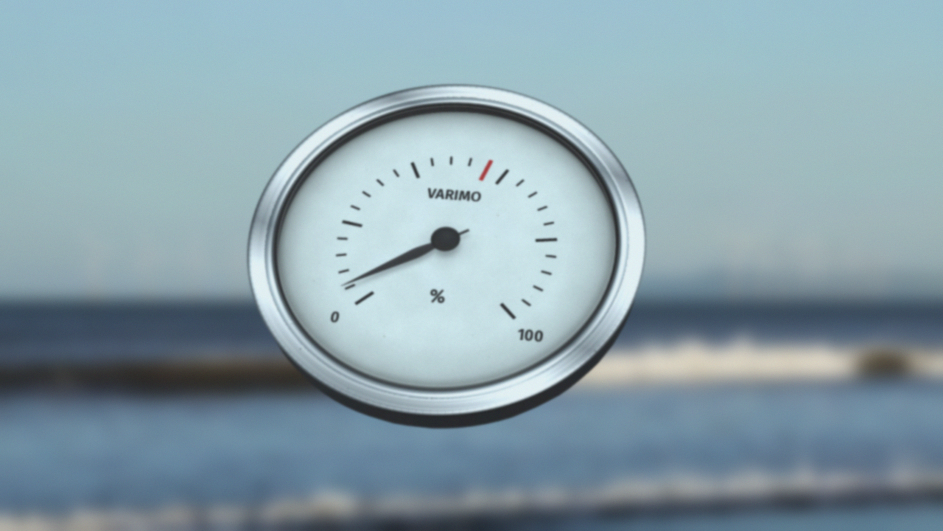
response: 4; %
